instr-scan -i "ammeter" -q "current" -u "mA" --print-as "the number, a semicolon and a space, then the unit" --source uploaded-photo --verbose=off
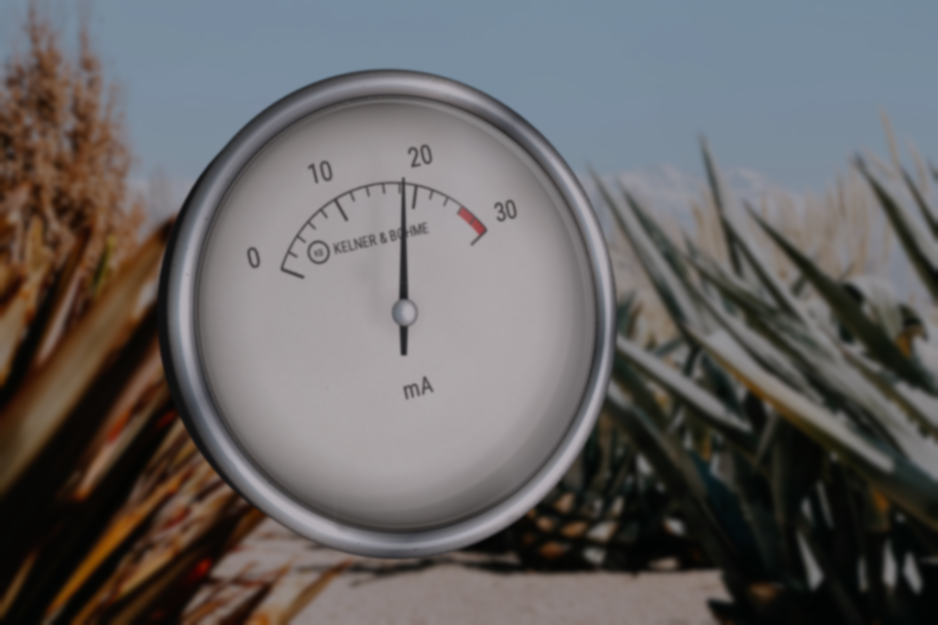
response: 18; mA
